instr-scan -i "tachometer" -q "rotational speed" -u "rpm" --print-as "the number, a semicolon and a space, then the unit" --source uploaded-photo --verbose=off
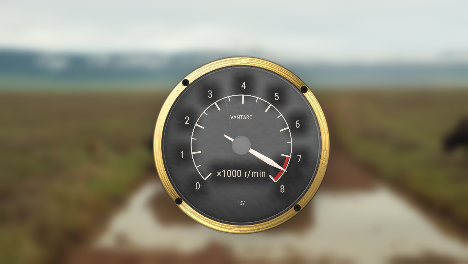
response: 7500; rpm
